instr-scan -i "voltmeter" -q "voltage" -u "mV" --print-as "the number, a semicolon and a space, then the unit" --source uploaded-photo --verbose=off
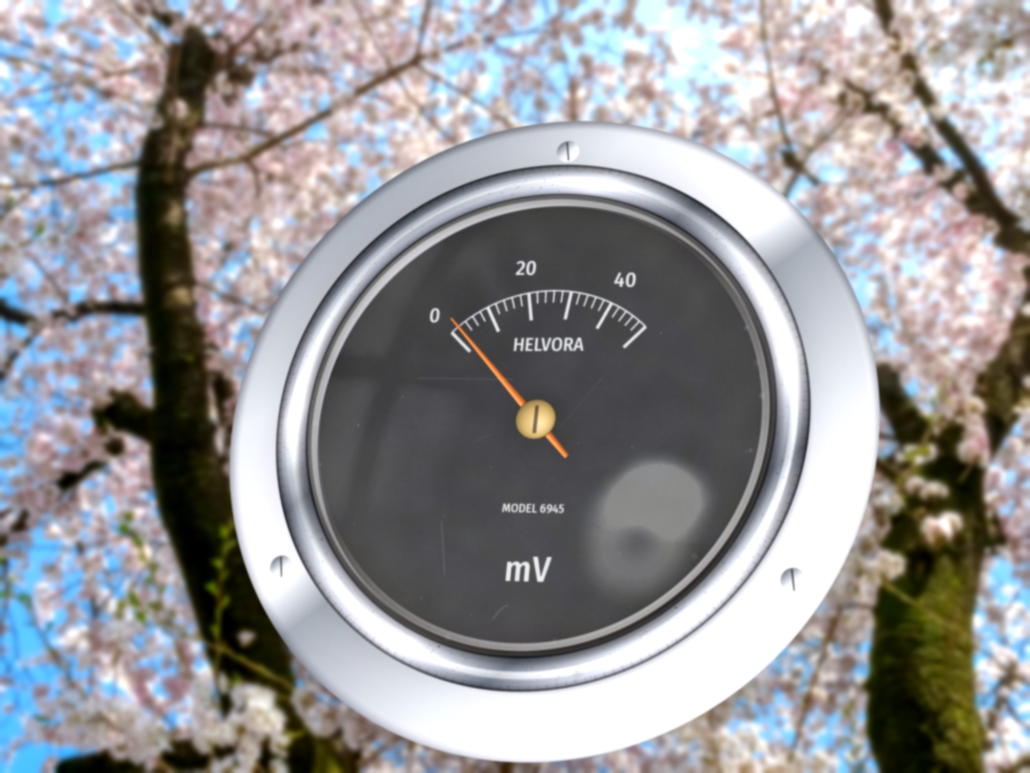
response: 2; mV
